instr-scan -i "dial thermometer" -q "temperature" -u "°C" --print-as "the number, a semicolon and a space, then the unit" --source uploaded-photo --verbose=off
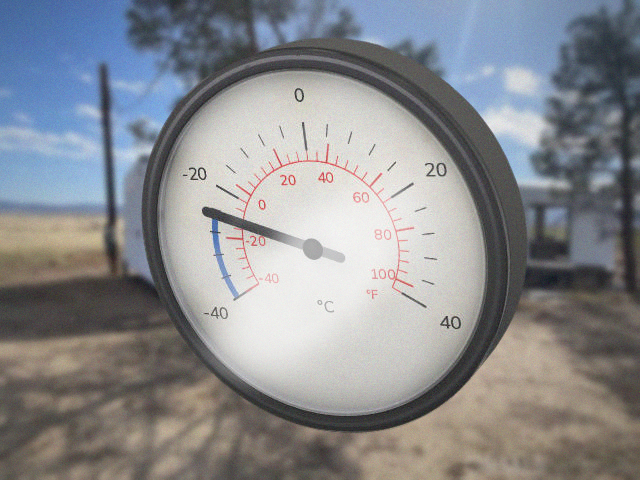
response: -24; °C
